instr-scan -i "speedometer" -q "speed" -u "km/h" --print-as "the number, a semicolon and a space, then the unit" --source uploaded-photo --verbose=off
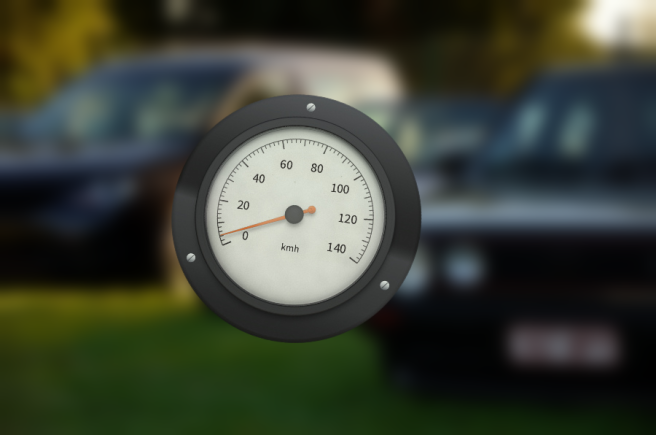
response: 4; km/h
